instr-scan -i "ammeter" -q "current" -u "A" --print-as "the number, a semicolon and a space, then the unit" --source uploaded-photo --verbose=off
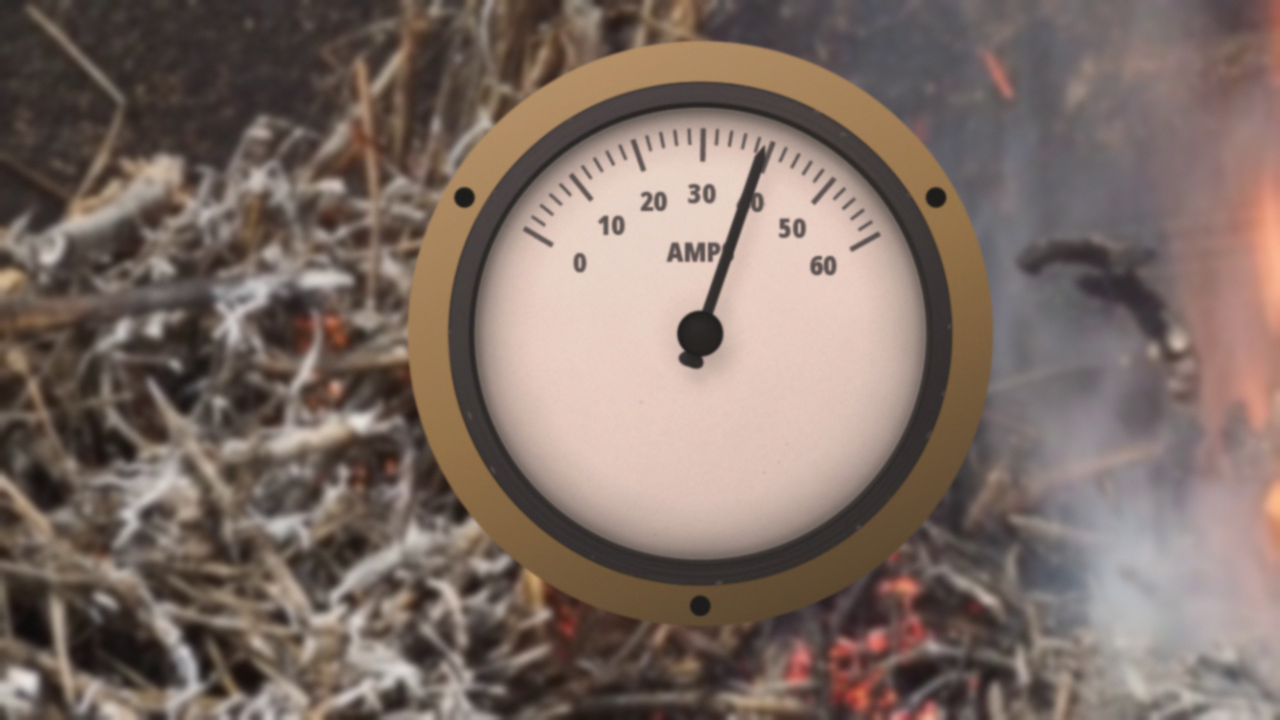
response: 39; A
